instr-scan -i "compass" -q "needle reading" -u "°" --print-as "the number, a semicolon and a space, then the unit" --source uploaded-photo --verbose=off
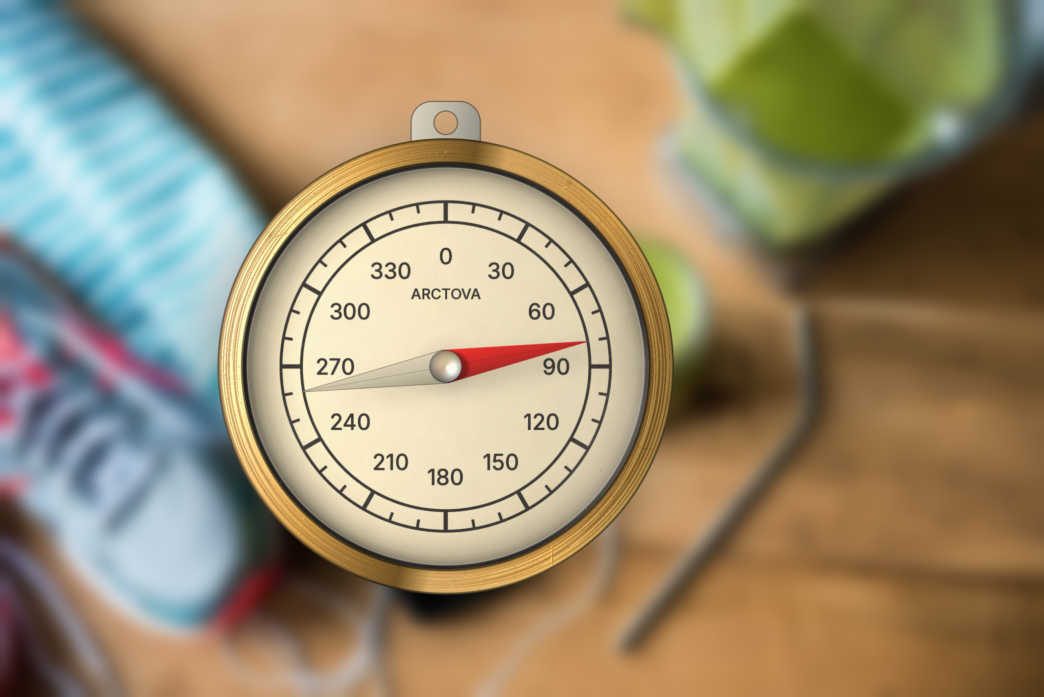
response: 80; °
